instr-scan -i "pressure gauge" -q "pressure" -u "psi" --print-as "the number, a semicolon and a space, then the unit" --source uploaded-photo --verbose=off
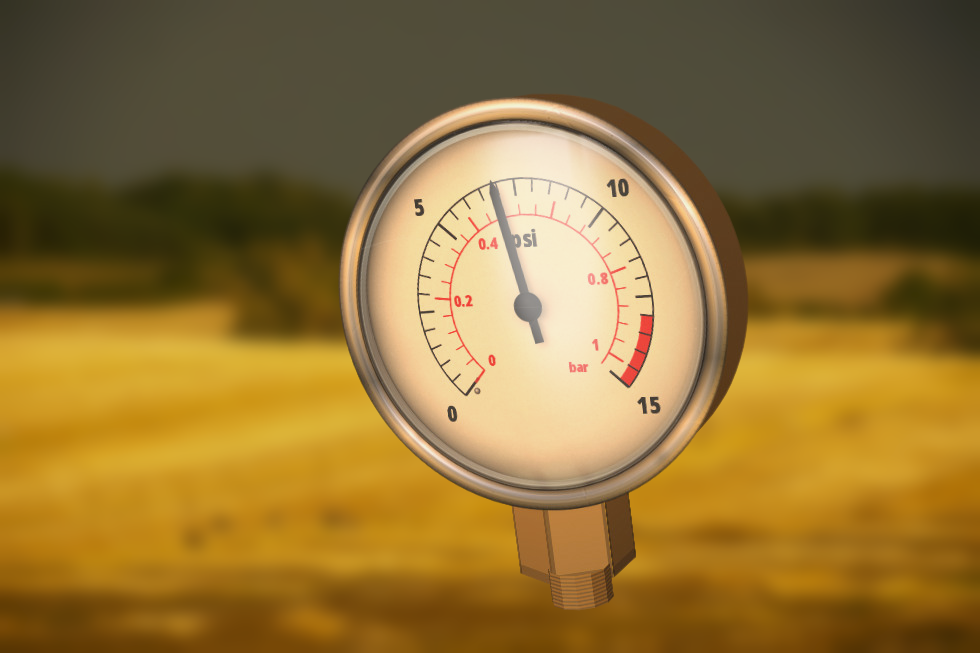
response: 7; psi
